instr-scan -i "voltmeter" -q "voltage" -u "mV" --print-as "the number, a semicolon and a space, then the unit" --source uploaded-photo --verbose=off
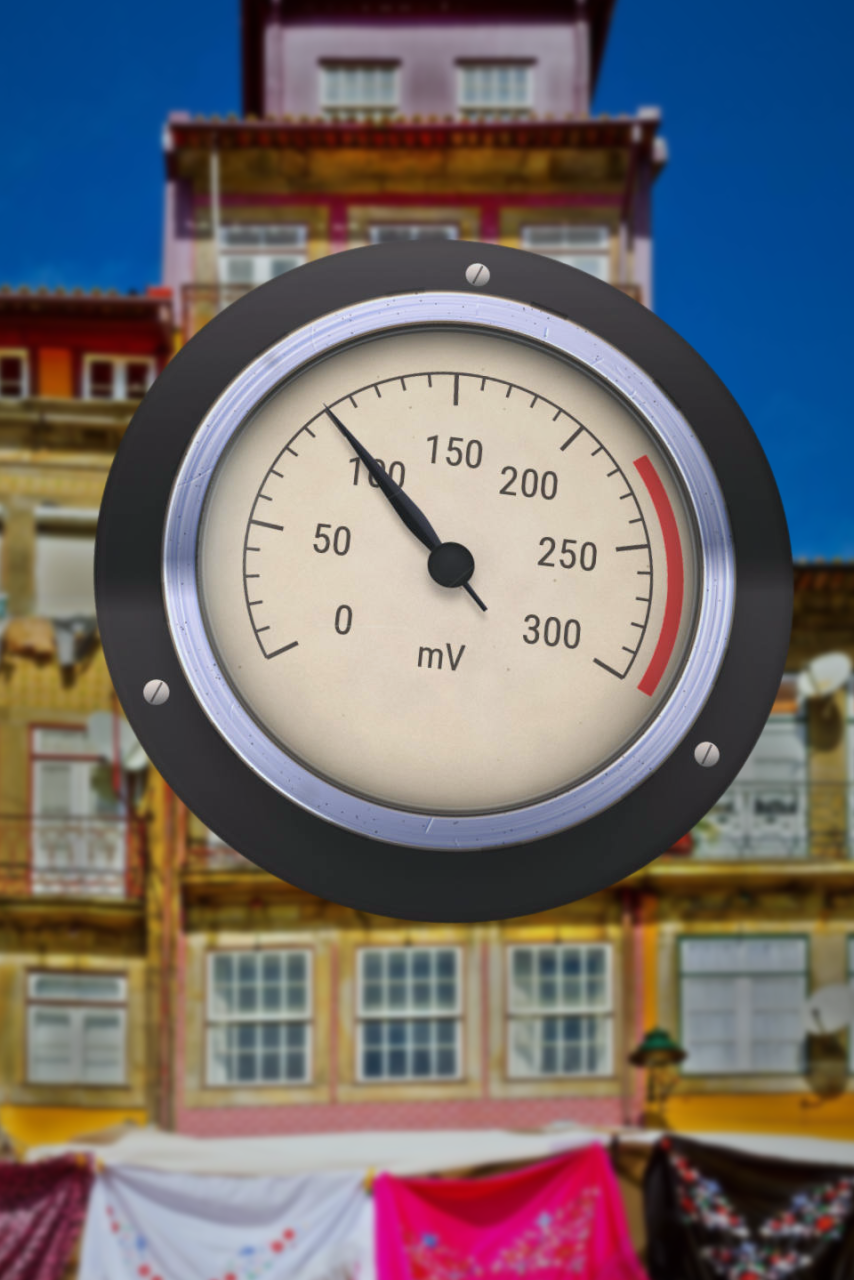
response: 100; mV
